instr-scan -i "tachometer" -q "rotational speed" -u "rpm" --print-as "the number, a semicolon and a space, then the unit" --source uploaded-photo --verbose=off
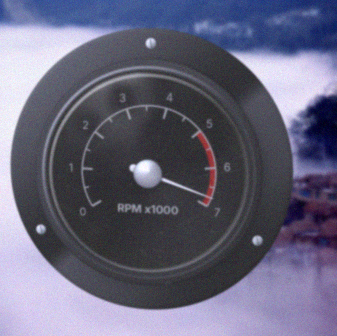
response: 6750; rpm
